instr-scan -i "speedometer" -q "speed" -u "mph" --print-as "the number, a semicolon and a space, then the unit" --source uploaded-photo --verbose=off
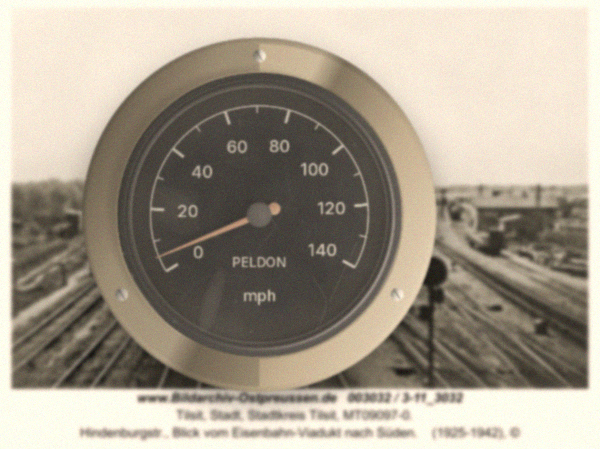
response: 5; mph
